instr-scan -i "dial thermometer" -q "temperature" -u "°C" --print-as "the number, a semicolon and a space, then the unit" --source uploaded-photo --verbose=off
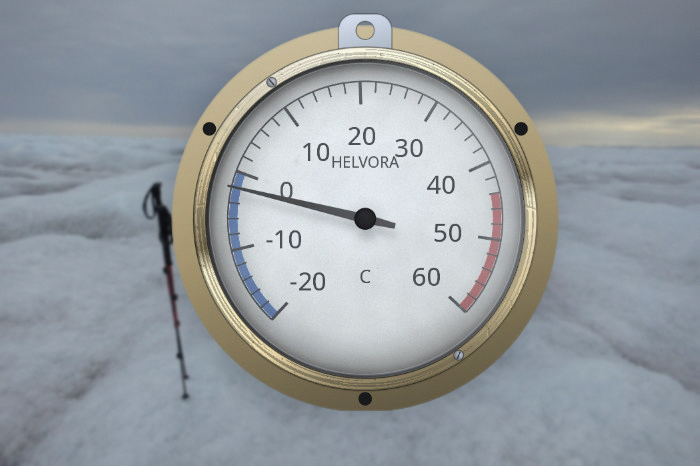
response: -2; °C
